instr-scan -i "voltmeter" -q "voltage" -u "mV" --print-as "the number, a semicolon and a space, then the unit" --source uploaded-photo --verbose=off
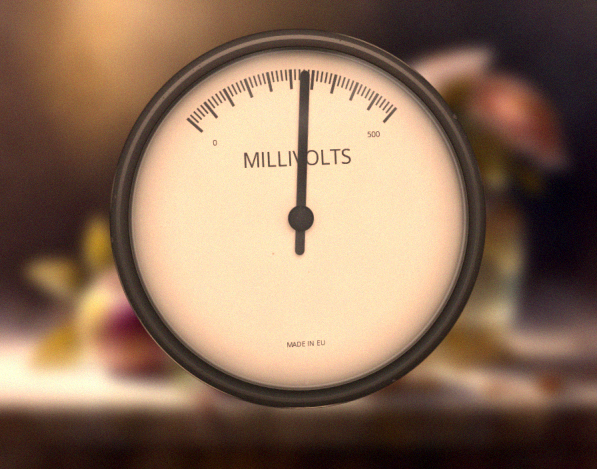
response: 280; mV
